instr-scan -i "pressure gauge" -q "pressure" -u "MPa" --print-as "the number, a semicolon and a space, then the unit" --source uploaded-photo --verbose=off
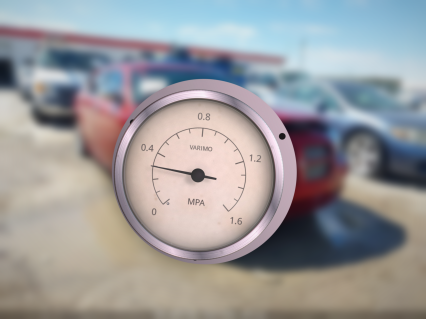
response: 0.3; MPa
